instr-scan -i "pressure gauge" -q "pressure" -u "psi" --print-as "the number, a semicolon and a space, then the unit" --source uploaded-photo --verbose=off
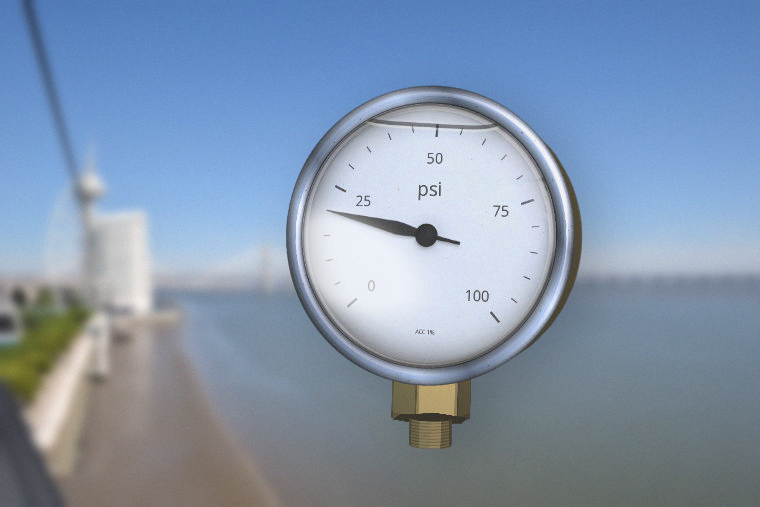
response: 20; psi
